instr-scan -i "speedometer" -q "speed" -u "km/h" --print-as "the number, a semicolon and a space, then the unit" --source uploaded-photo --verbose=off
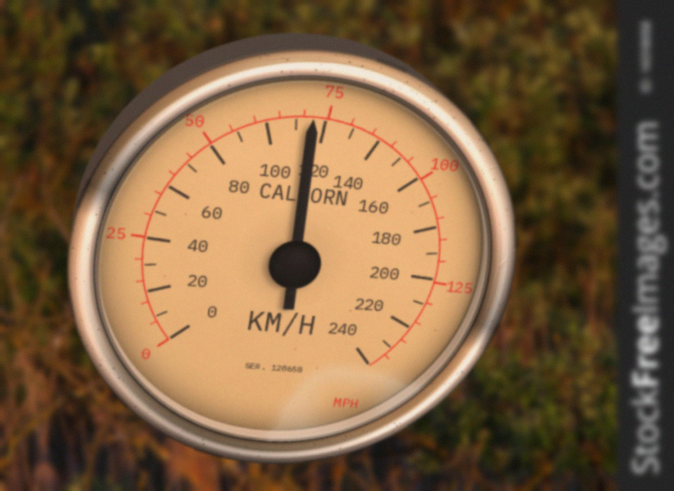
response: 115; km/h
